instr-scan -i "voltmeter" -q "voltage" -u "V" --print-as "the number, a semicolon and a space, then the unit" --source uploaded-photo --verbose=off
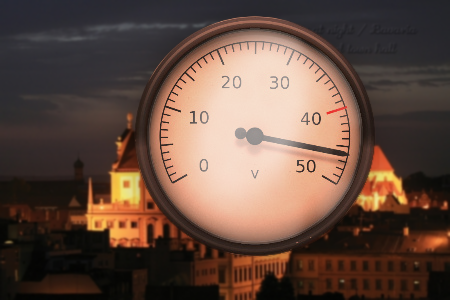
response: 46; V
